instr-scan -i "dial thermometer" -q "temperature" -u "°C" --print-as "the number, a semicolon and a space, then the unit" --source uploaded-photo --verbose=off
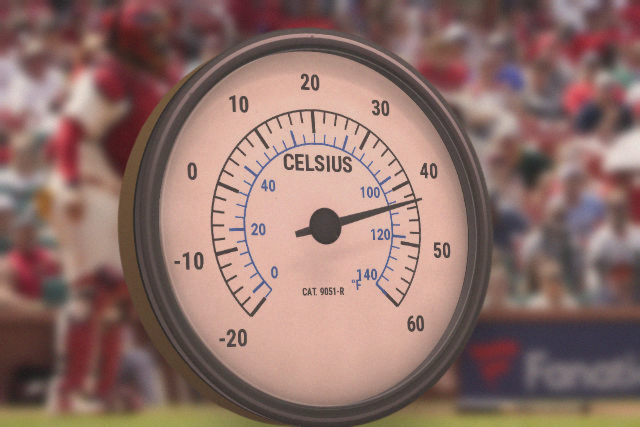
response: 43; °C
